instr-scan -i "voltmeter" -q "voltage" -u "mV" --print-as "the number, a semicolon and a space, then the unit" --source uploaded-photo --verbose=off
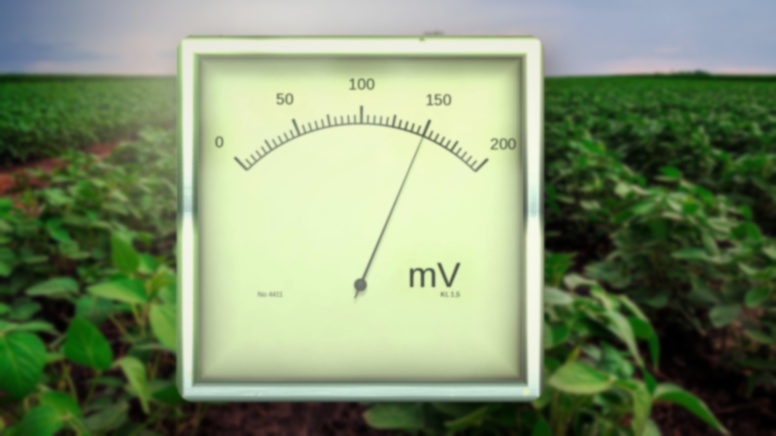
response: 150; mV
